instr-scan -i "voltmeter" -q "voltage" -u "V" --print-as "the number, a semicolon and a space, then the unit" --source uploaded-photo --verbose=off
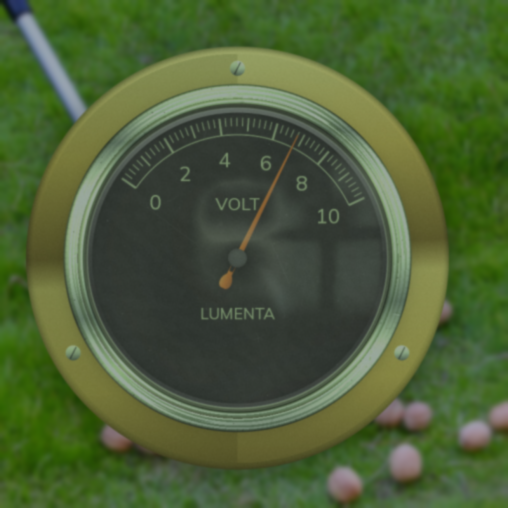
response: 6.8; V
